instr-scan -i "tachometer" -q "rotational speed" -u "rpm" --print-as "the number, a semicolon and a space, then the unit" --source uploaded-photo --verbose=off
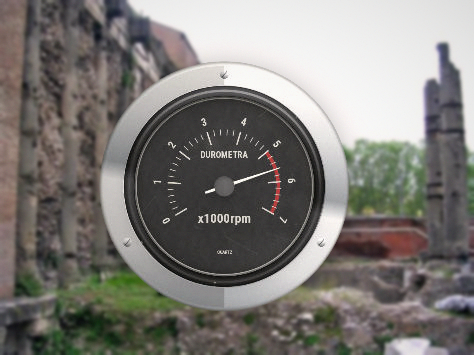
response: 5600; rpm
